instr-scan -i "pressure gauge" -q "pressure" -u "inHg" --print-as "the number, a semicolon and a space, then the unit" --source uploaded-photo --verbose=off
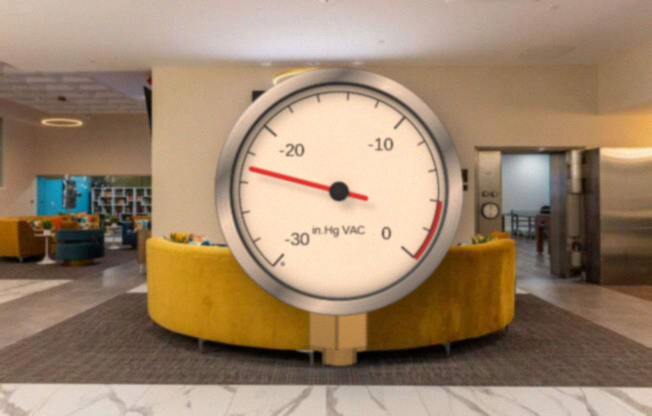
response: -23; inHg
